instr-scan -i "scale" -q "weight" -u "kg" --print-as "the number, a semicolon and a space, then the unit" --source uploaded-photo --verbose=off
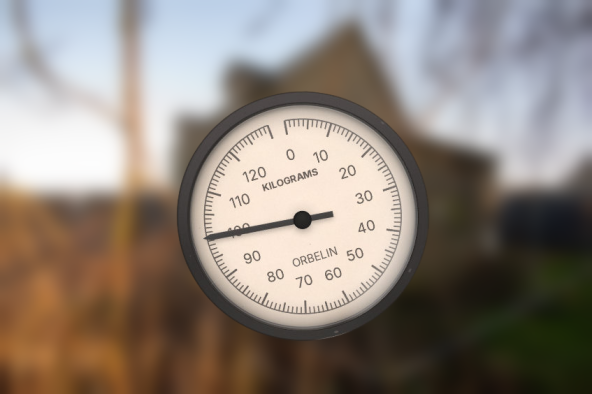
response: 100; kg
